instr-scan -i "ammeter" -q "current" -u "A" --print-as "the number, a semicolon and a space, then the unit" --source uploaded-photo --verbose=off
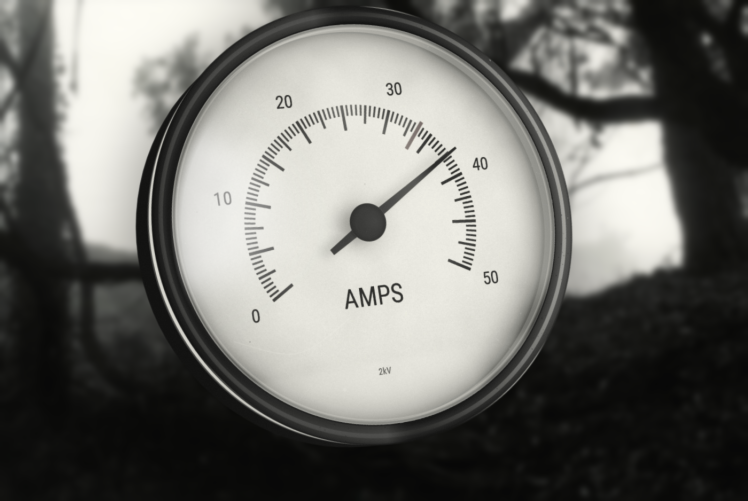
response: 37.5; A
